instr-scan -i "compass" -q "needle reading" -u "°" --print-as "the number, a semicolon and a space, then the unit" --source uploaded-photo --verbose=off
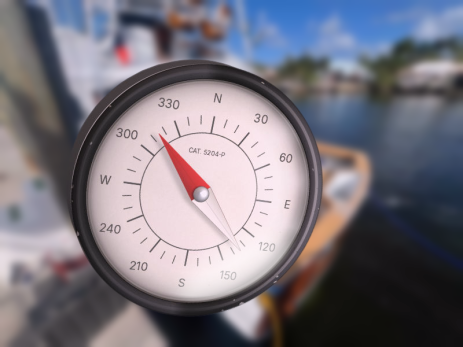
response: 315; °
